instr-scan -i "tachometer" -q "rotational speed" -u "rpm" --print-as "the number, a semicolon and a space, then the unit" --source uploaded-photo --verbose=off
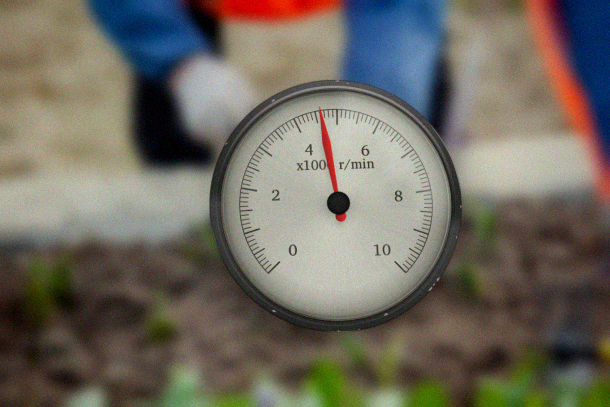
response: 4600; rpm
